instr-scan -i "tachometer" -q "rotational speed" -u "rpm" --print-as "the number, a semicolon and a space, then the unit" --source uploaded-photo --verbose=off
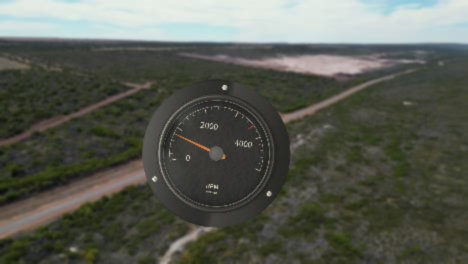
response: 800; rpm
